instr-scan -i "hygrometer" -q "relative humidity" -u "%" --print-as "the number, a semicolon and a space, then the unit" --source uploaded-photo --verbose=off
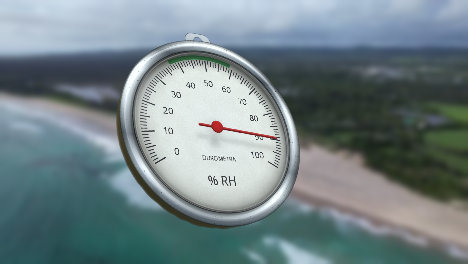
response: 90; %
